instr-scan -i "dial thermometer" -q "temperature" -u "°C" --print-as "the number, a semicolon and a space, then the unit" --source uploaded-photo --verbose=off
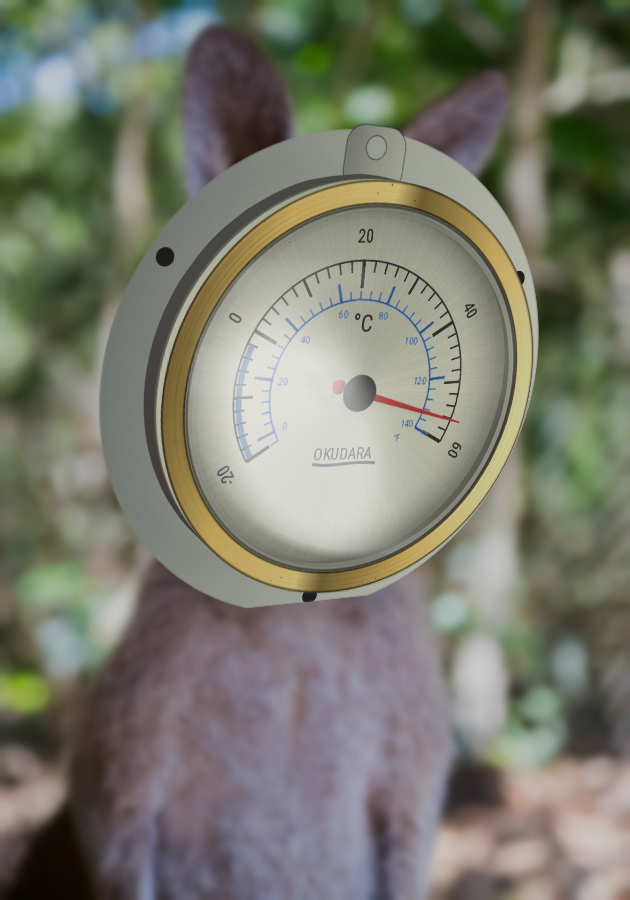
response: 56; °C
